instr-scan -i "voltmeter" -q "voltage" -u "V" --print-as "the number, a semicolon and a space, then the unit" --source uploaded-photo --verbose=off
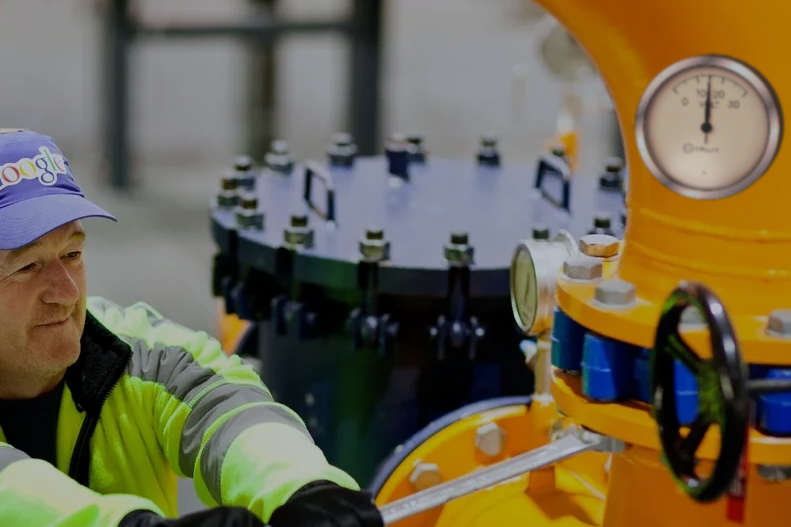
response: 15; V
